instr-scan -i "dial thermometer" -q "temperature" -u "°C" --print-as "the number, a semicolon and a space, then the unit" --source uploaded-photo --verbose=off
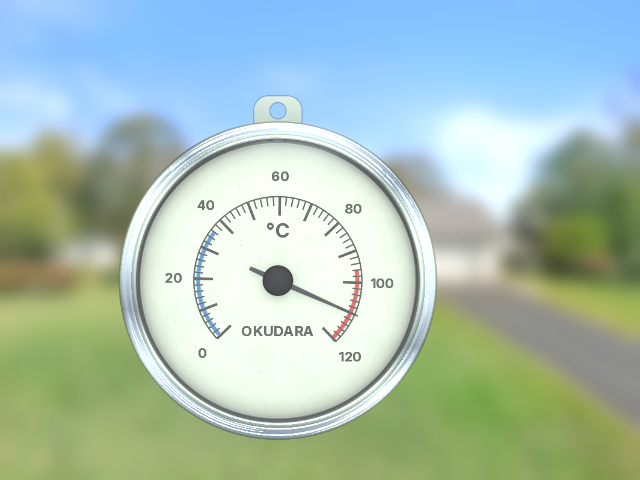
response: 110; °C
